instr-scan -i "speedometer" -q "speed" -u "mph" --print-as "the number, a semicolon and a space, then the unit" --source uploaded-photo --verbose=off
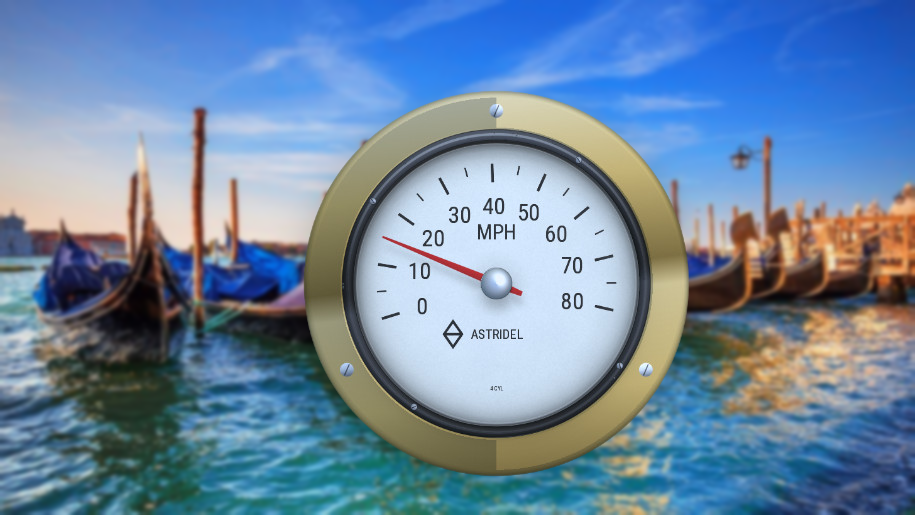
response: 15; mph
